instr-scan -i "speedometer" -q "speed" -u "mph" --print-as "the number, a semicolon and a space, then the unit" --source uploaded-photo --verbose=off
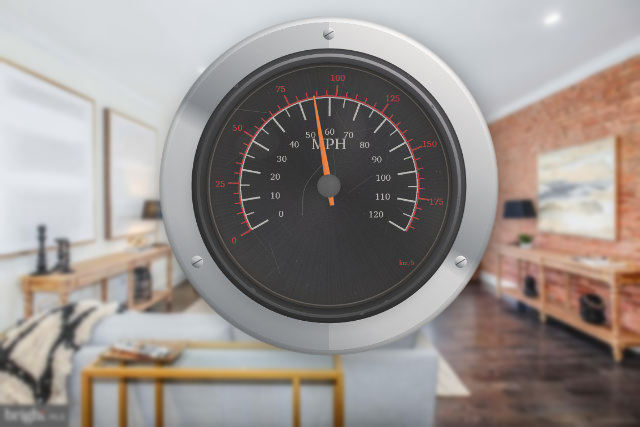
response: 55; mph
